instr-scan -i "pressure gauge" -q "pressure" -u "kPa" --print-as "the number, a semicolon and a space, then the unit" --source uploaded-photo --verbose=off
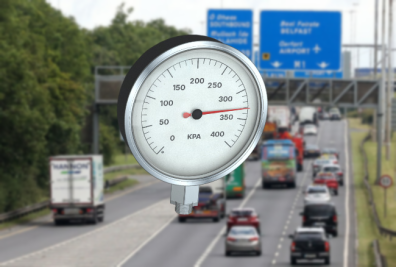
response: 330; kPa
